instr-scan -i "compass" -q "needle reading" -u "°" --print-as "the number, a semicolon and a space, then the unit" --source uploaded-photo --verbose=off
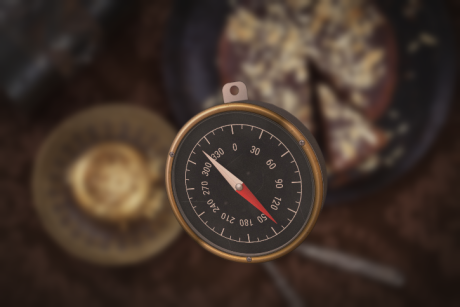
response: 140; °
